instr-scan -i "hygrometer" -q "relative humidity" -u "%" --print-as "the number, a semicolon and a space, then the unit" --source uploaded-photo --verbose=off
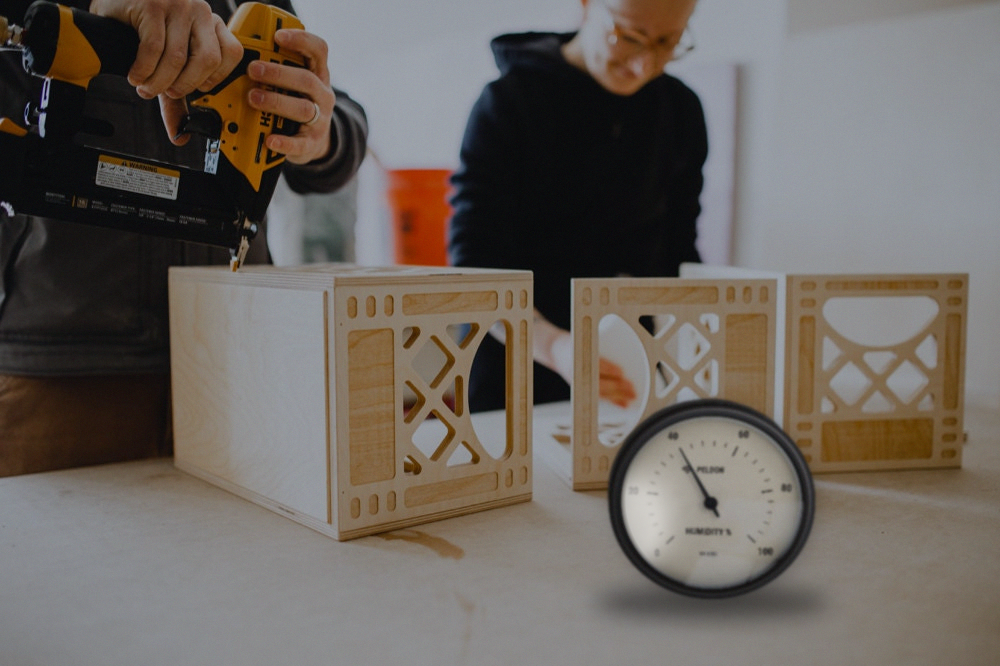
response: 40; %
